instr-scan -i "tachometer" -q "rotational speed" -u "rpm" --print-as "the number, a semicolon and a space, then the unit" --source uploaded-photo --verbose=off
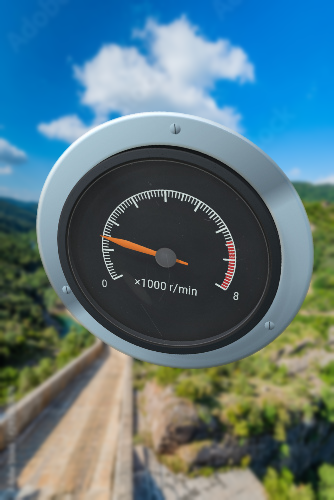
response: 1500; rpm
